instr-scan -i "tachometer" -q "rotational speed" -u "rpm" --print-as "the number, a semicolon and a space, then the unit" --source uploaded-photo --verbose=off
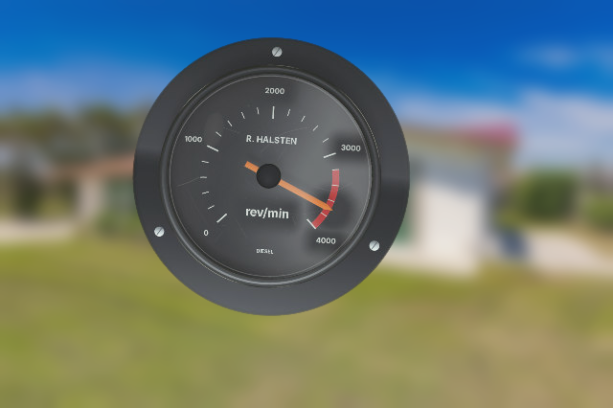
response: 3700; rpm
